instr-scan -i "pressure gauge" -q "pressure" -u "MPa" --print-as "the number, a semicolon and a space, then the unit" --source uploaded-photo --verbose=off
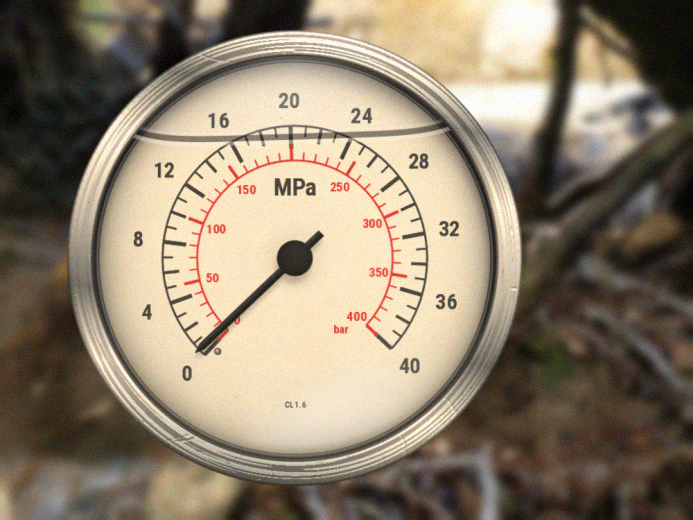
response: 0.5; MPa
